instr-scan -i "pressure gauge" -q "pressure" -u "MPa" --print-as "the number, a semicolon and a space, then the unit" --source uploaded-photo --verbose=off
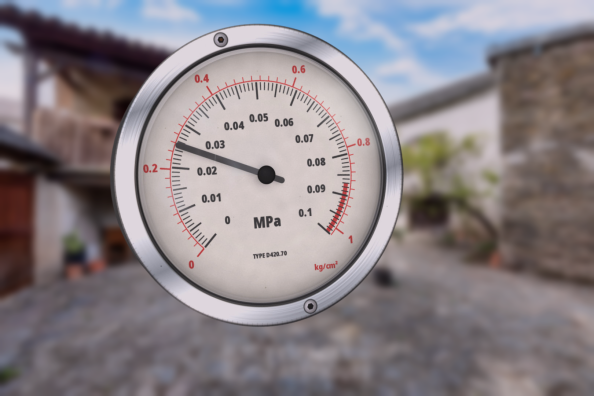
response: 0.025; MPa
